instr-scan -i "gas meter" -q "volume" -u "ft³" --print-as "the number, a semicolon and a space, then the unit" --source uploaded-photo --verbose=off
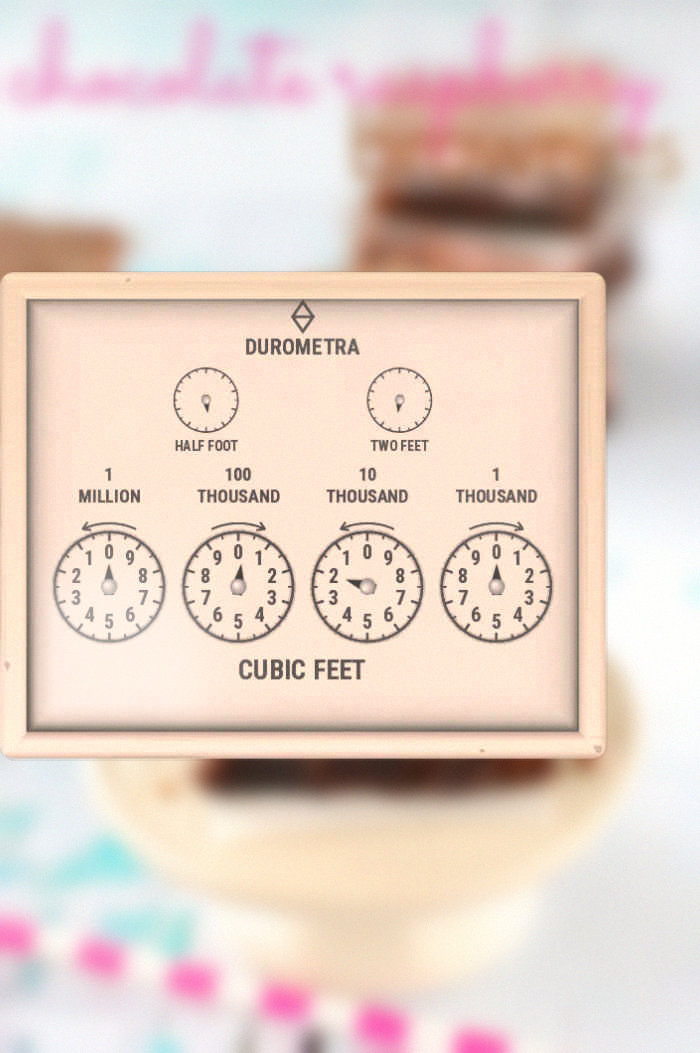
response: 2000; ft³
